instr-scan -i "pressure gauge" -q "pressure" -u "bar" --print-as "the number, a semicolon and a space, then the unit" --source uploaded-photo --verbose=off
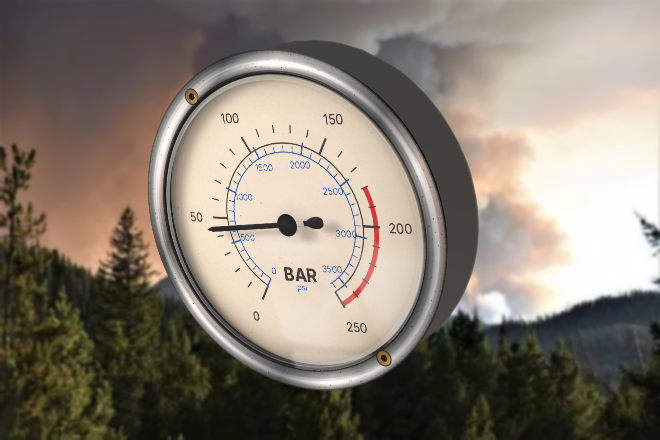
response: 45; bar
